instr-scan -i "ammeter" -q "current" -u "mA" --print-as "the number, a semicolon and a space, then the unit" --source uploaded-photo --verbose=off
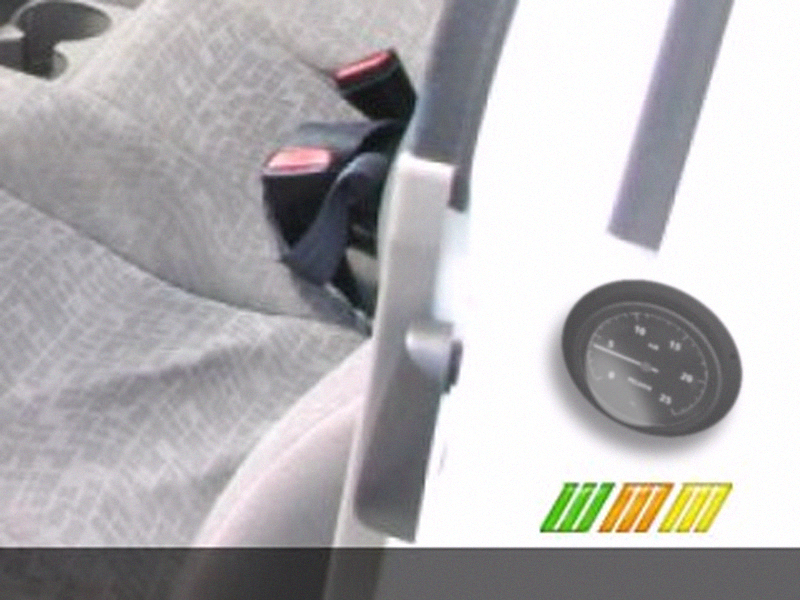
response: 4; mA
